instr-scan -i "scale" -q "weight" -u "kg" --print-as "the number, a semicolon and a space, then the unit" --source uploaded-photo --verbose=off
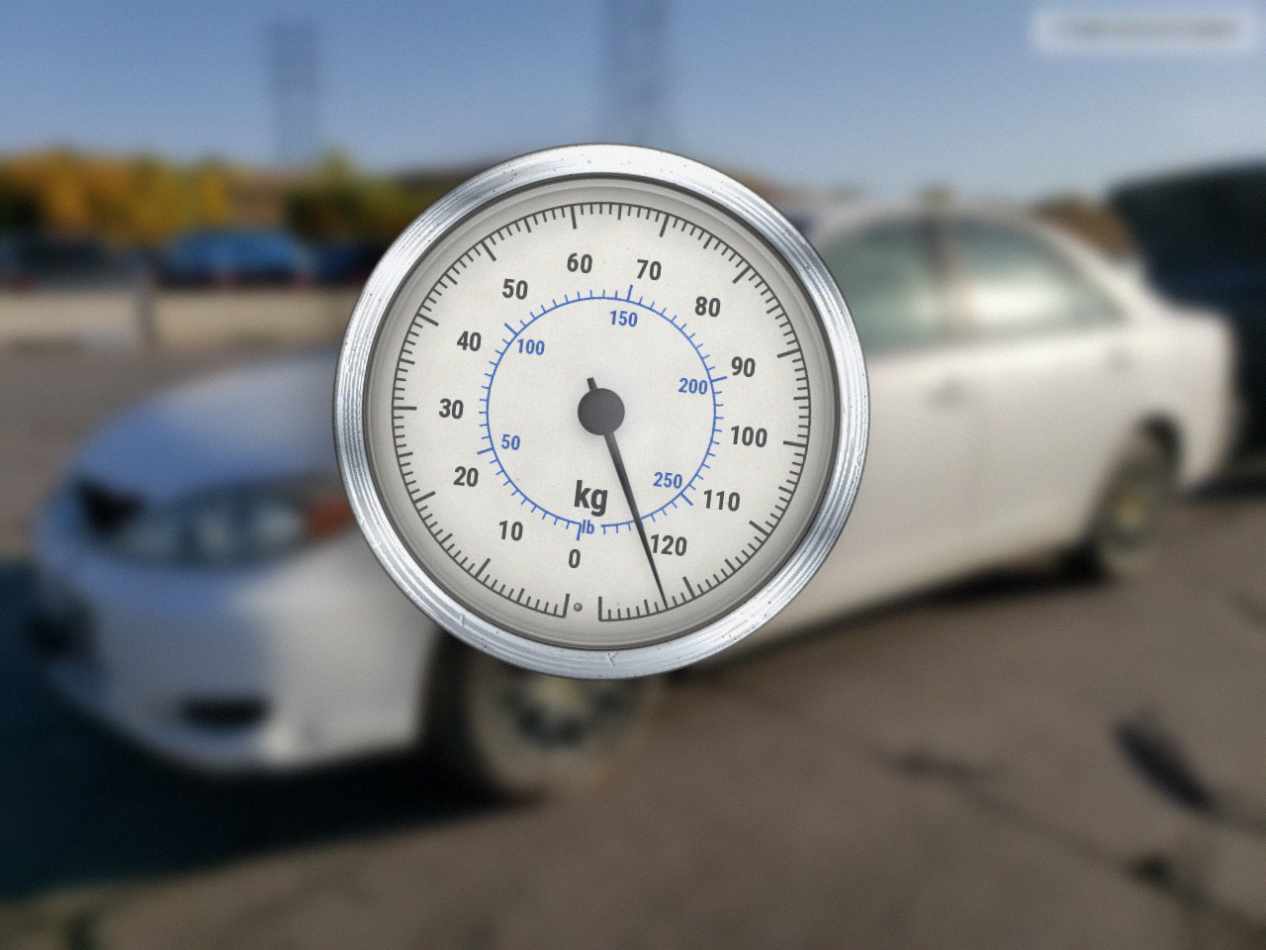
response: 123; kg
